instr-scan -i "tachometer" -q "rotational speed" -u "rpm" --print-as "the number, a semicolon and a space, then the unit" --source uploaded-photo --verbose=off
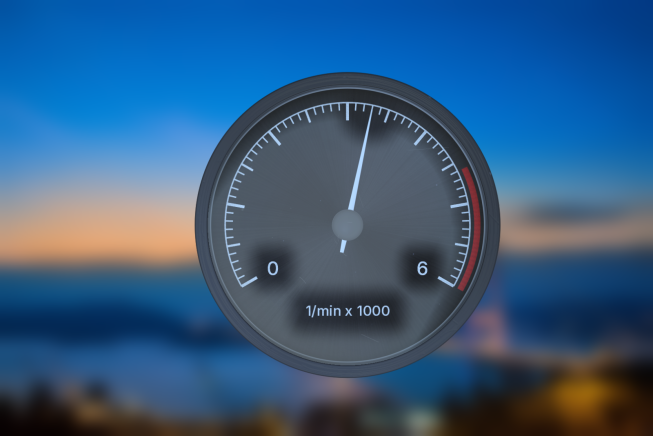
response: 3300; rpm
